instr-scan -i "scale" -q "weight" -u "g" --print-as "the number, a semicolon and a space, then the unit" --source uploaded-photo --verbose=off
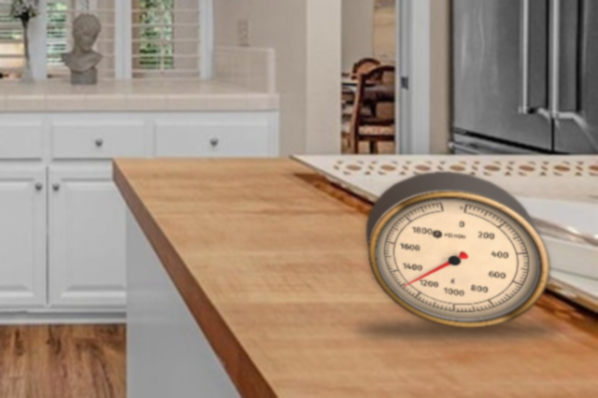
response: 1300; g
